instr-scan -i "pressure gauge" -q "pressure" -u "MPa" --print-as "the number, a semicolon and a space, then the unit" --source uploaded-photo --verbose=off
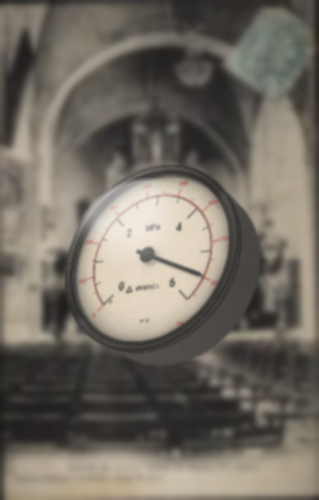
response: 5.5; MPa
